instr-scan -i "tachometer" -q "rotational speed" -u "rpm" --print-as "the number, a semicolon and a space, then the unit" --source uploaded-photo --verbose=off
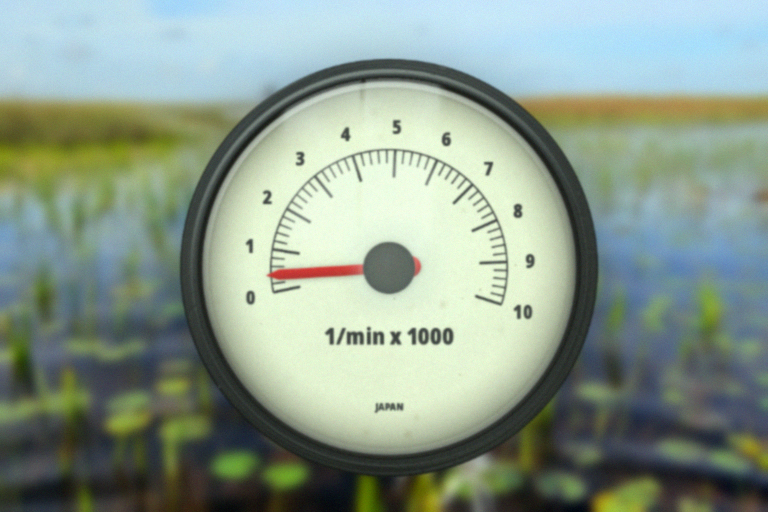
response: 400; rpm
